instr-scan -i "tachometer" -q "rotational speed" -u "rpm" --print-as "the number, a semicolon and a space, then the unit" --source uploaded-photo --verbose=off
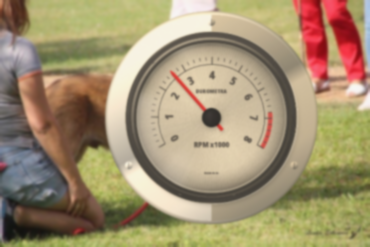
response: 2600; rpm
